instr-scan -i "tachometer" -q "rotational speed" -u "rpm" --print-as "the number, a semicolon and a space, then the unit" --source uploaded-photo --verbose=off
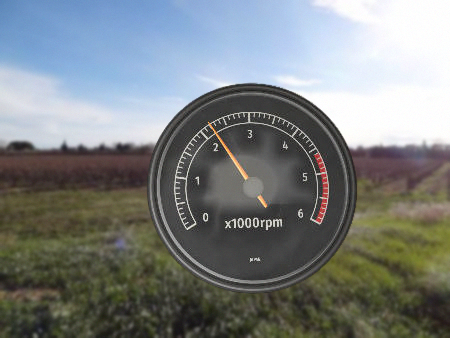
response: 2200; rpm
